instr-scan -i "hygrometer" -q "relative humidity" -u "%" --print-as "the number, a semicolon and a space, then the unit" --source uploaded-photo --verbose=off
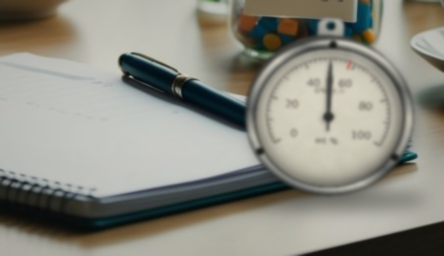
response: 50; %
